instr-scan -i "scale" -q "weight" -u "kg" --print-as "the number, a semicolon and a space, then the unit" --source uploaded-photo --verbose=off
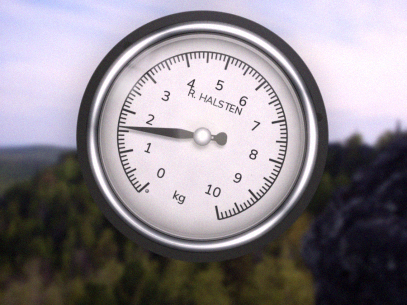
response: 1.6; kg
